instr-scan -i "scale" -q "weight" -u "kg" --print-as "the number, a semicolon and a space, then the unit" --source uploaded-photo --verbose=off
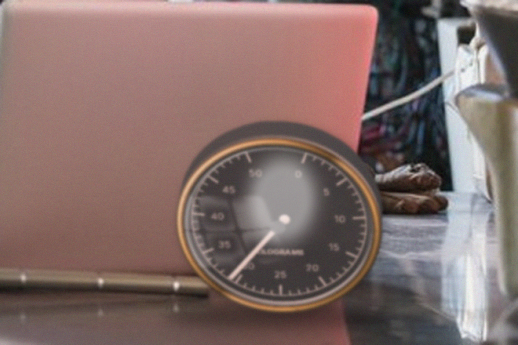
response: 31; kg
